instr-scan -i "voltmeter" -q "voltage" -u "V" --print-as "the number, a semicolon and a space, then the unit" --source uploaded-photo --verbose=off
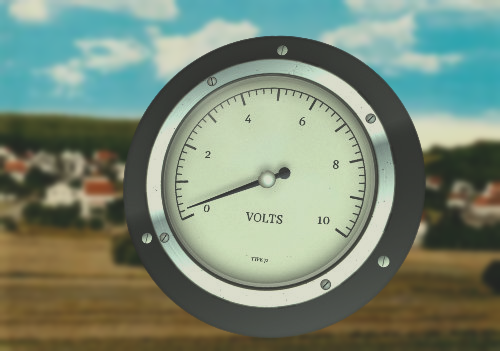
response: 0.2; V
